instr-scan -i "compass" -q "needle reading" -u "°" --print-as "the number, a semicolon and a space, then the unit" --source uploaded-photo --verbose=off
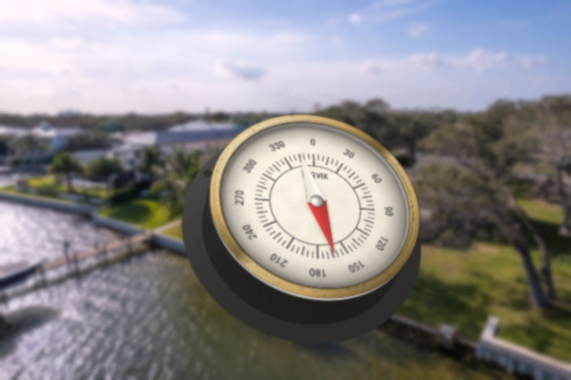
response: 165; °
